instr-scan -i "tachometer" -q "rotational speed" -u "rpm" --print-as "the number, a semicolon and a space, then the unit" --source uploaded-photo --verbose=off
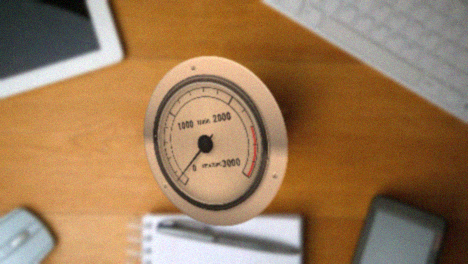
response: 100; rpm
